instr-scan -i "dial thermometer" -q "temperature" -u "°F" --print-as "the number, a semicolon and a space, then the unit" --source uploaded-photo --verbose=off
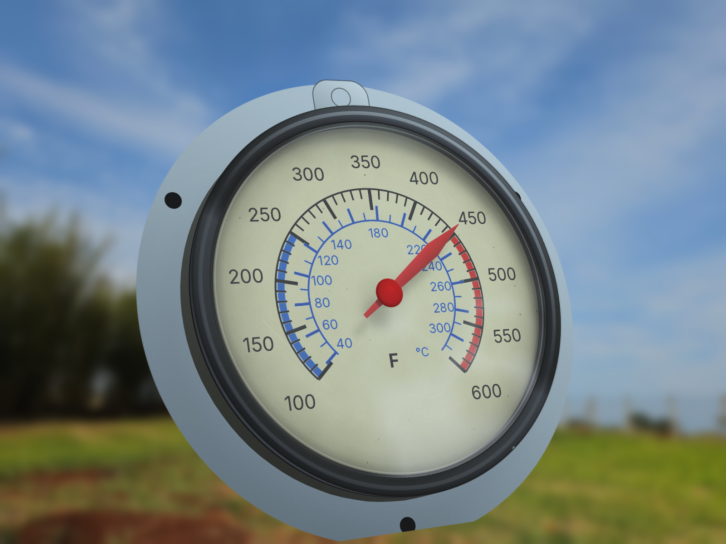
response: 445; °F
